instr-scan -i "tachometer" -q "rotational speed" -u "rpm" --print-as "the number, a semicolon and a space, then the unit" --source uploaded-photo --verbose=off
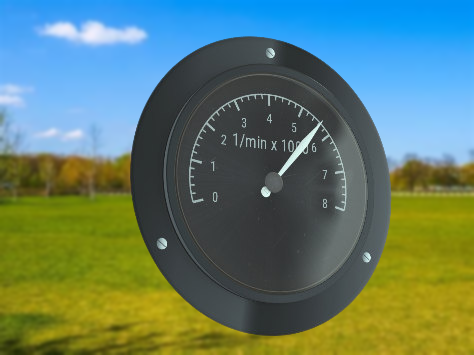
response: 5600; rpm
